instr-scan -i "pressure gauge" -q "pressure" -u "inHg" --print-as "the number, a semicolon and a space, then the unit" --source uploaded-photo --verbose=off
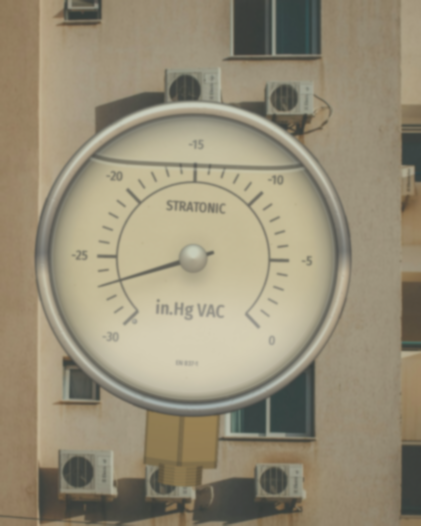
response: -27; inHg
